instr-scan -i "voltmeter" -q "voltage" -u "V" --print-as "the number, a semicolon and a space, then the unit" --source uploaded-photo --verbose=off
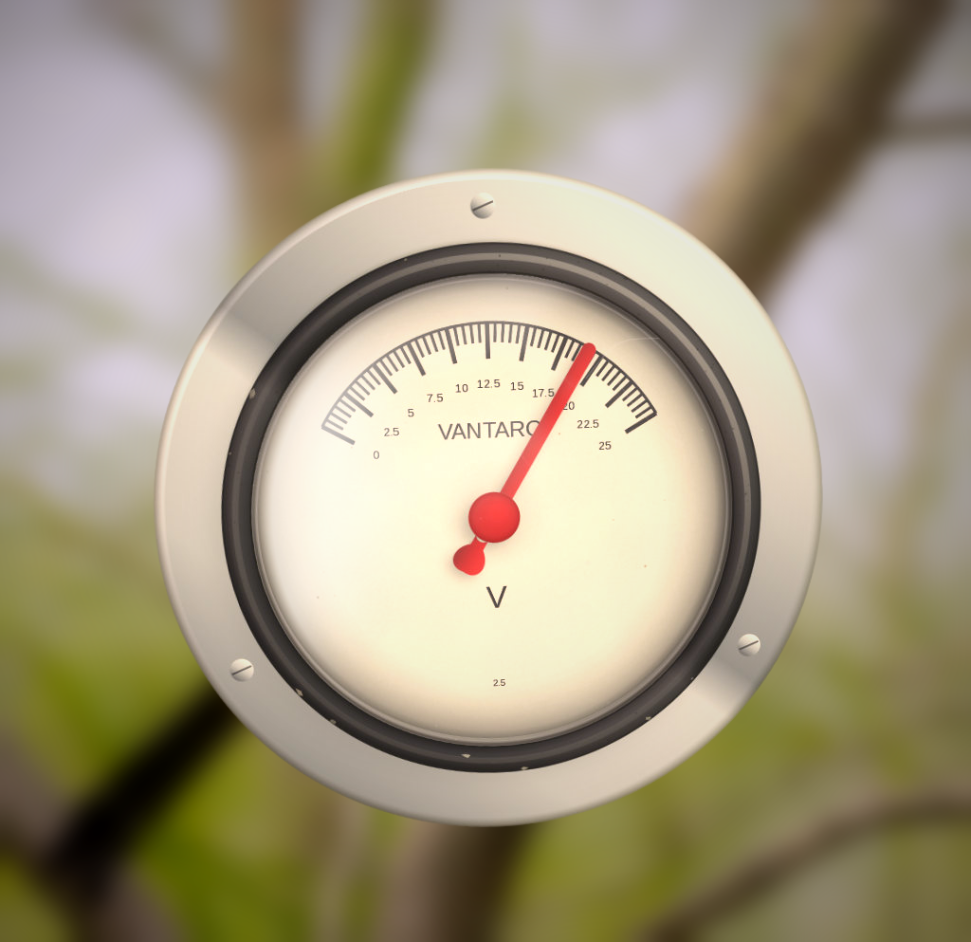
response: 19; V
